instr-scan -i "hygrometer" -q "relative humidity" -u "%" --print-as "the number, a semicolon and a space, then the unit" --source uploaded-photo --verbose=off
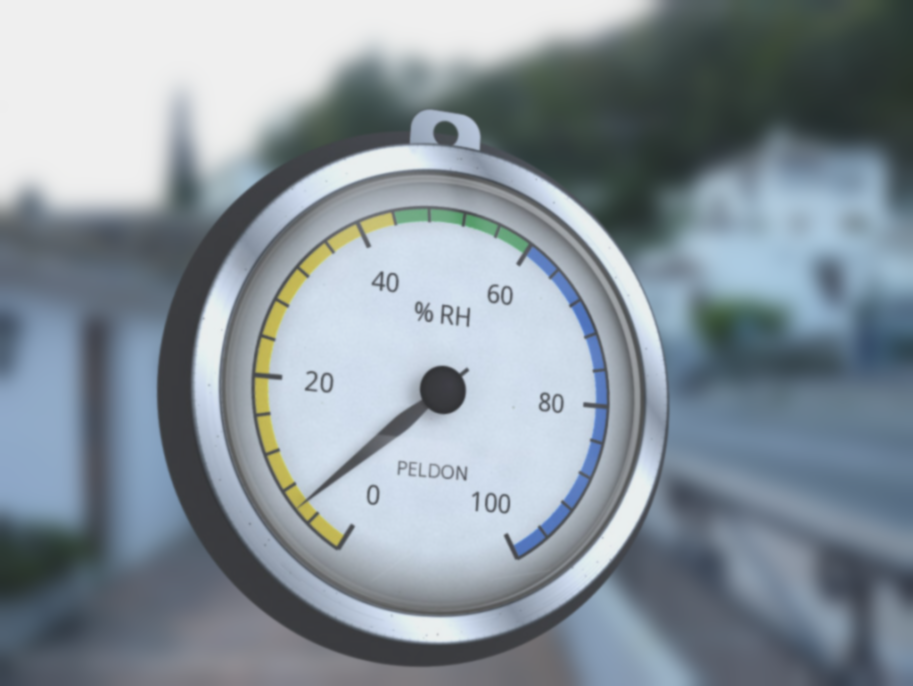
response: 6; %
